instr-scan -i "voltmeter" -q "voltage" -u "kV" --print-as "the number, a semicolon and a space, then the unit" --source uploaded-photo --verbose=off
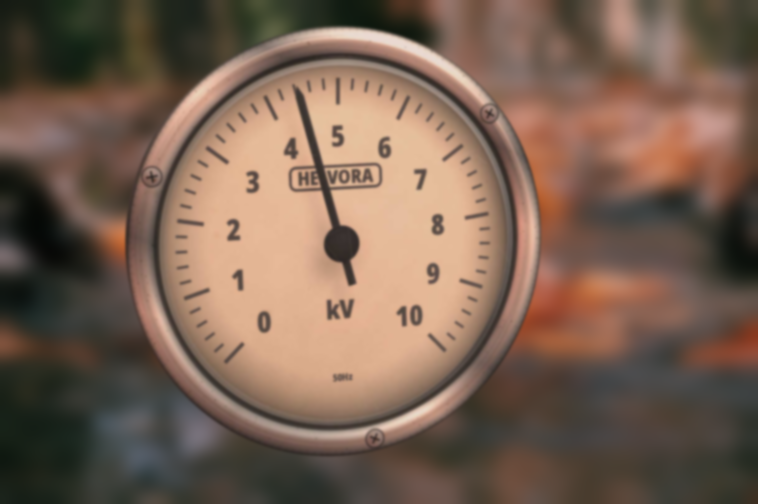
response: 4.4; kV
